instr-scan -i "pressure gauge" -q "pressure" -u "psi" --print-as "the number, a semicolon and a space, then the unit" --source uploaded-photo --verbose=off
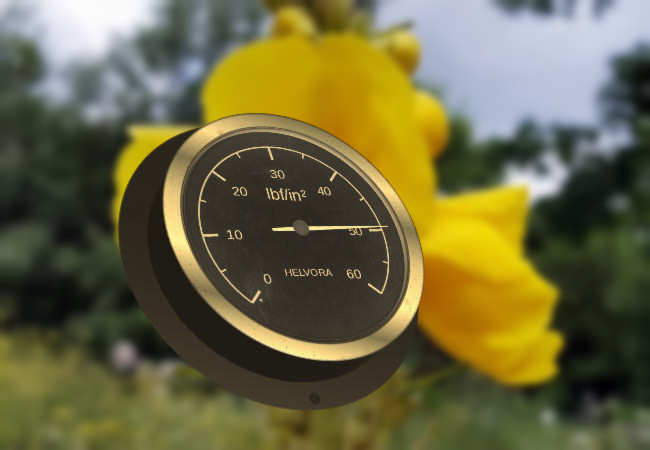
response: 50; psi
